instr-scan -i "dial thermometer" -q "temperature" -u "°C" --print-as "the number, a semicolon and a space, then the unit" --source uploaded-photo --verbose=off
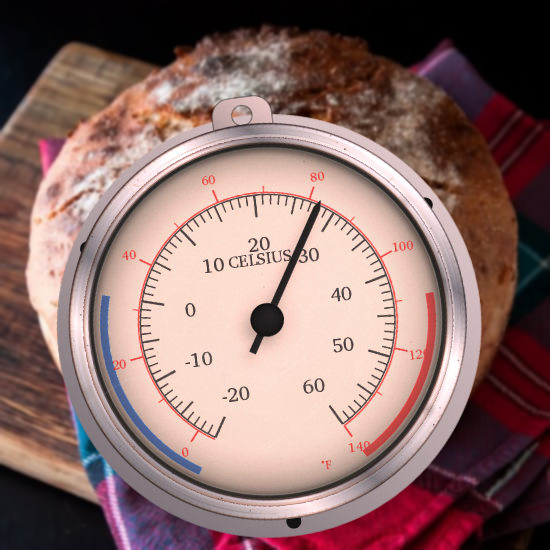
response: 28; °C
